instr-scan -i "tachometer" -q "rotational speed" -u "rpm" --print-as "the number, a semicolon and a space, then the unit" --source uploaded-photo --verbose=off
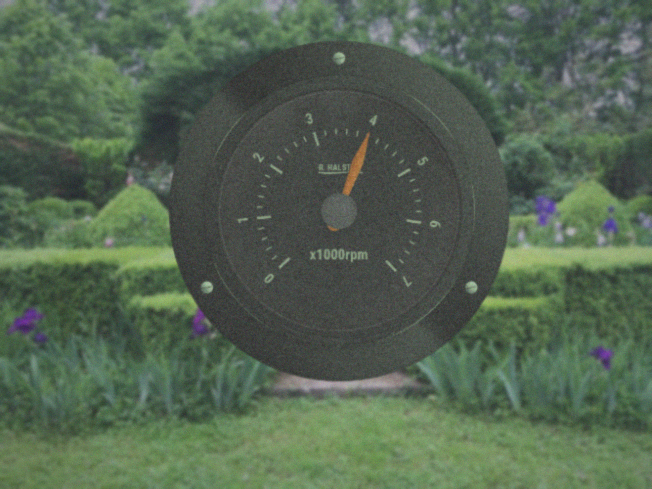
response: 4000; rpm
